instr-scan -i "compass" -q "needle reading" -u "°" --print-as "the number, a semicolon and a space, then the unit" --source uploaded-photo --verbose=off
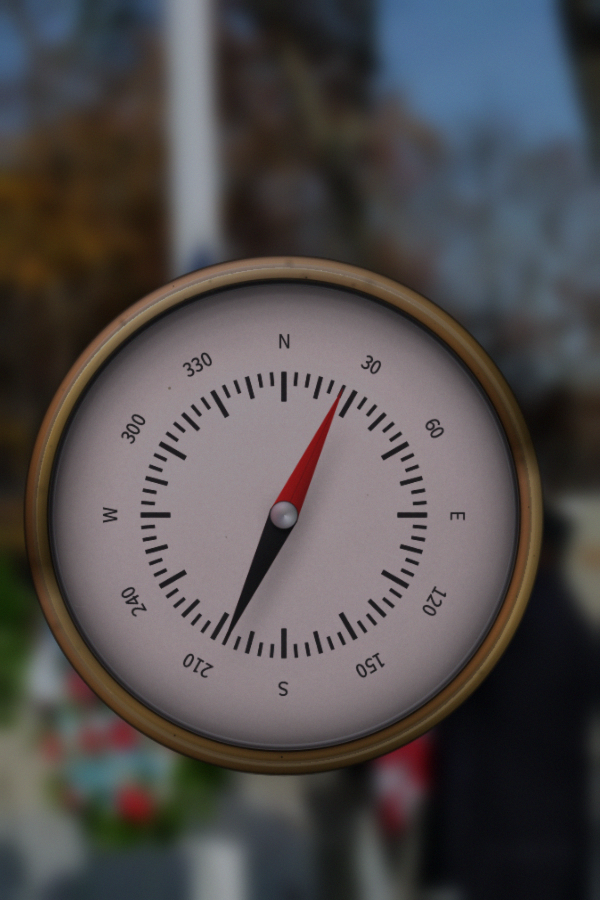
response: 25; °
